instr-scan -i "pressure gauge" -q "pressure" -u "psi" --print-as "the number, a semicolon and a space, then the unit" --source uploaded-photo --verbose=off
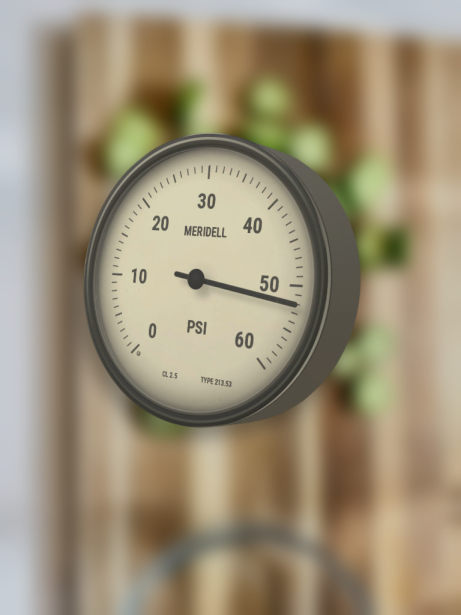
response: 52; psi
